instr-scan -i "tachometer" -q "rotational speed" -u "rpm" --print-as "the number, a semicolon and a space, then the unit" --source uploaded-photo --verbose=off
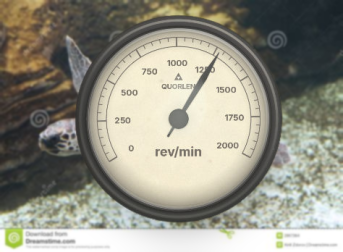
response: 1275; rpm
